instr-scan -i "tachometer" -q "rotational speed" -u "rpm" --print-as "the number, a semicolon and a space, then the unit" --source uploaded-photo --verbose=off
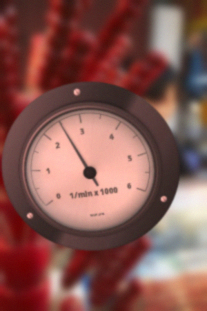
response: 2500; rpm
